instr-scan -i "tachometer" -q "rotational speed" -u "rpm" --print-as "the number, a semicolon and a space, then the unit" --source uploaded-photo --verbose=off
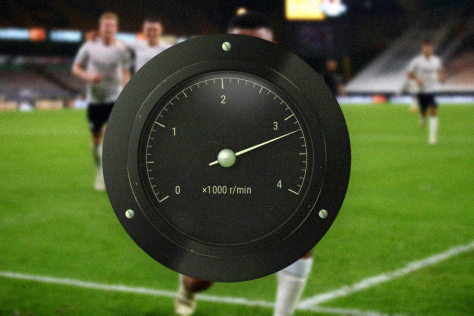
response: 3200; rpm
